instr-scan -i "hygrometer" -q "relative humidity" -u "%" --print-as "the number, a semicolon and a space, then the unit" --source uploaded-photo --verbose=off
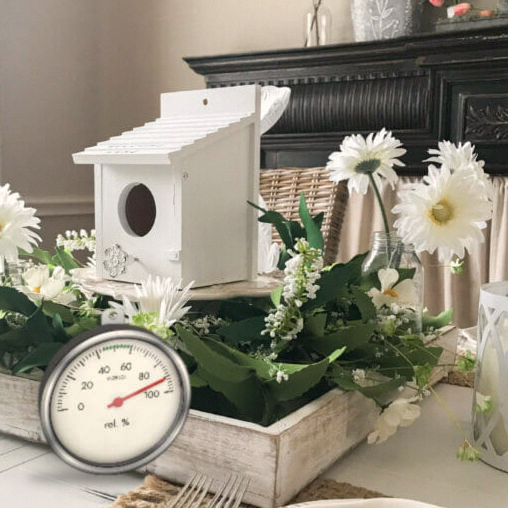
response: 90; %
